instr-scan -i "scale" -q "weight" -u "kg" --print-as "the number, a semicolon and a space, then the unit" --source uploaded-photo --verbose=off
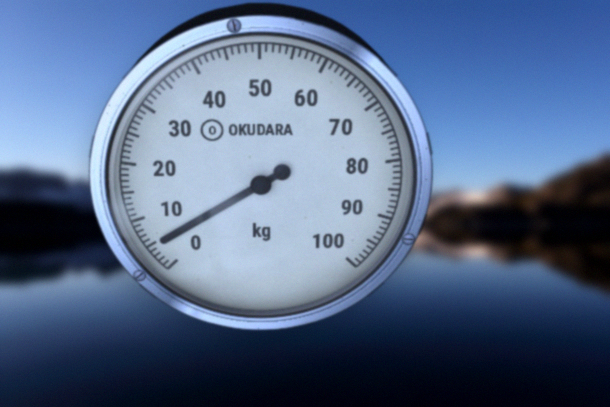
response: 5; kg
